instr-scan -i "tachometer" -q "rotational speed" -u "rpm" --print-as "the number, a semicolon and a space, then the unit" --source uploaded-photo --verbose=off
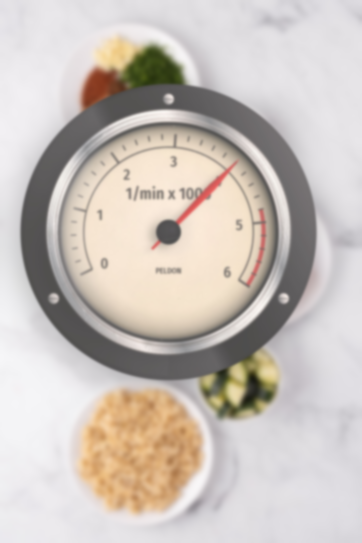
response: 4000; rpm
